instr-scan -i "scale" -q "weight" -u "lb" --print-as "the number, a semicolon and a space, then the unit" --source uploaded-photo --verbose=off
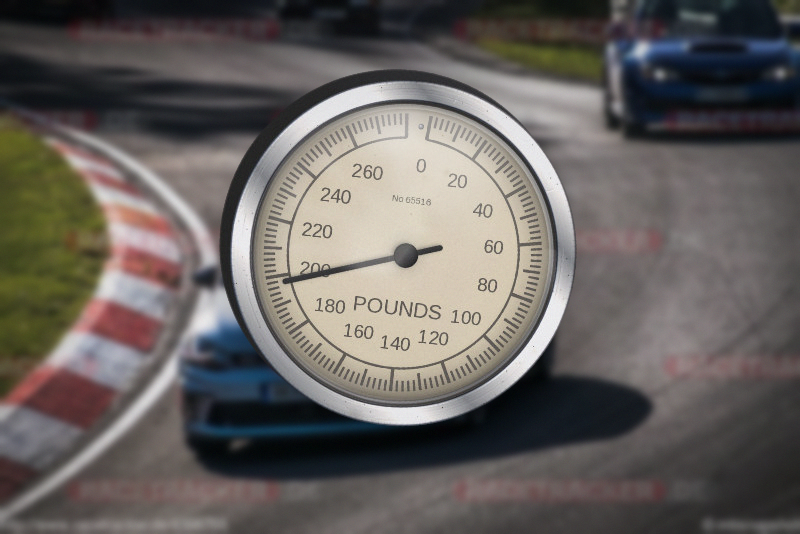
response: 198; lb
